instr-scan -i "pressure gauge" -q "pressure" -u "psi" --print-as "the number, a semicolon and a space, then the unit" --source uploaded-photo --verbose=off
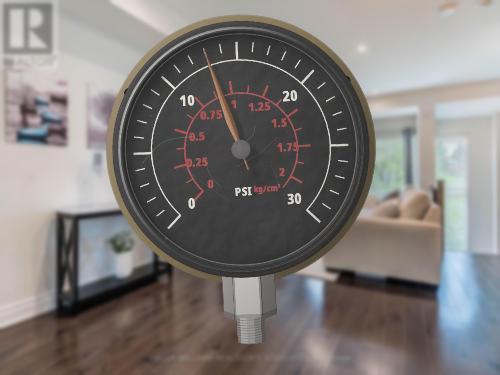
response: 13; psi
